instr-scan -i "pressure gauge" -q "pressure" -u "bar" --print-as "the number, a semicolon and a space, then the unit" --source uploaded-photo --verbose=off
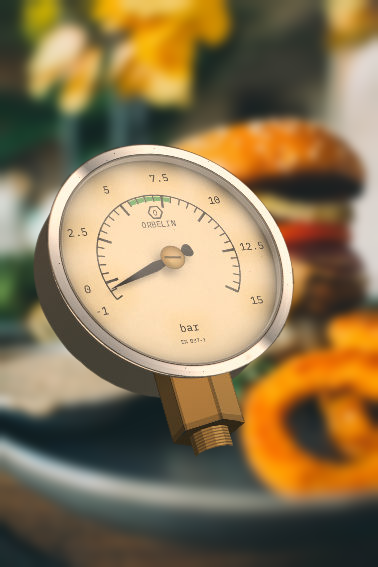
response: -0.5; bar
